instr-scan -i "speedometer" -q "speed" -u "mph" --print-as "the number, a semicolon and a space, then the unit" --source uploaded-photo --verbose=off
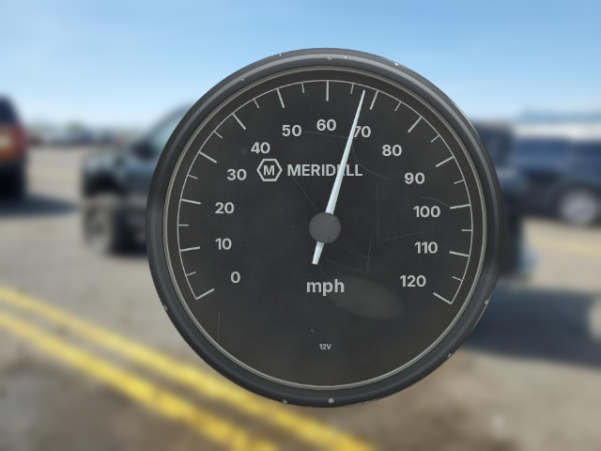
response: 67.5; mph
